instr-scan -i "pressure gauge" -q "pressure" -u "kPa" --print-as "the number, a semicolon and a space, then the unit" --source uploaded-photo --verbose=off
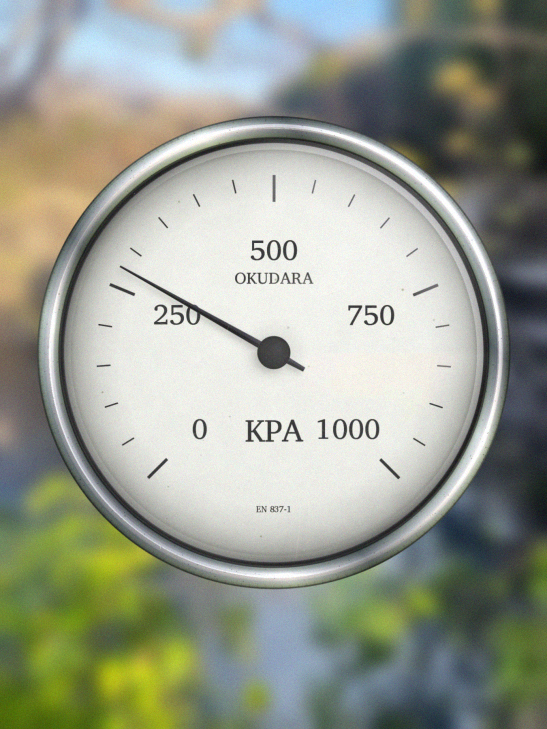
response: 275; kPa
